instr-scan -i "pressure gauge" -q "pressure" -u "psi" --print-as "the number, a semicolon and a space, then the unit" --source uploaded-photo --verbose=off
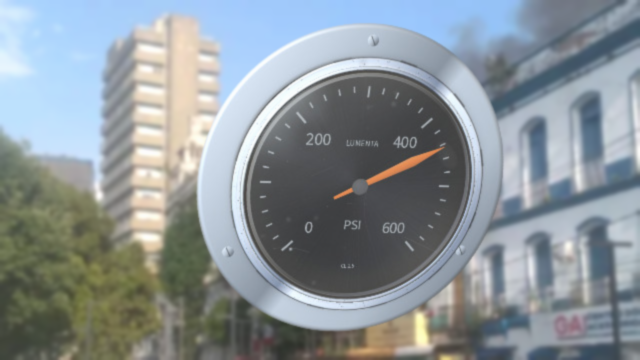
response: 440; psi
